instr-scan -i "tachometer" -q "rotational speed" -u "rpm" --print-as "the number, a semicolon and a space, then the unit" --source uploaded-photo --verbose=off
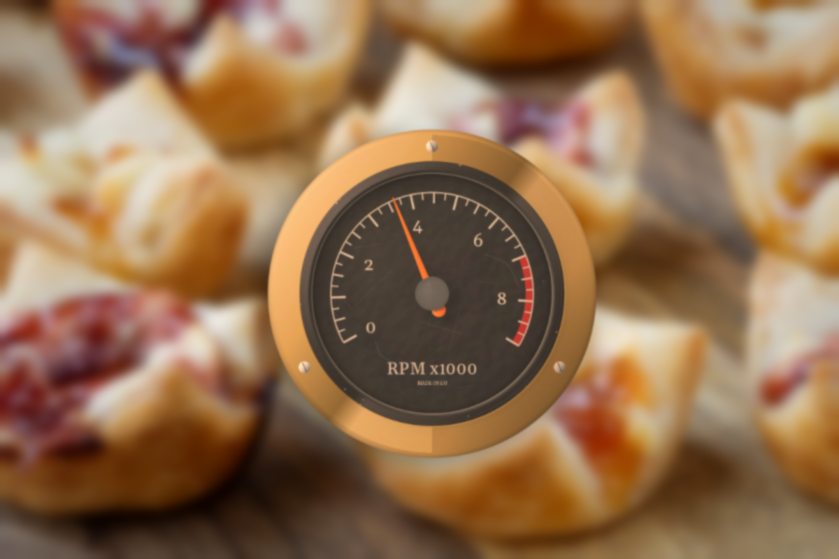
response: 3625; rpm
